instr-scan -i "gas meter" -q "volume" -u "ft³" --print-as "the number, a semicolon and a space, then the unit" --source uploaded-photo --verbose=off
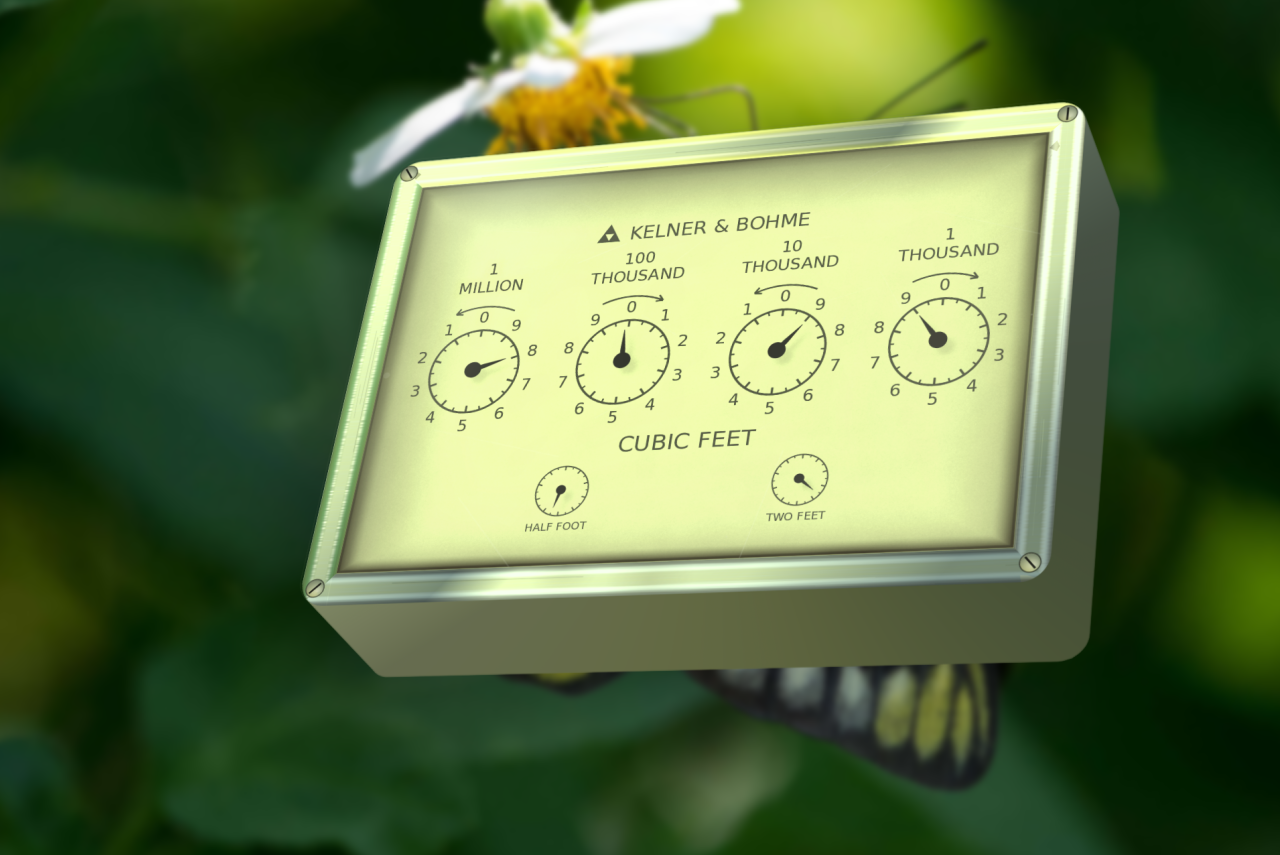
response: 798900; ft³
